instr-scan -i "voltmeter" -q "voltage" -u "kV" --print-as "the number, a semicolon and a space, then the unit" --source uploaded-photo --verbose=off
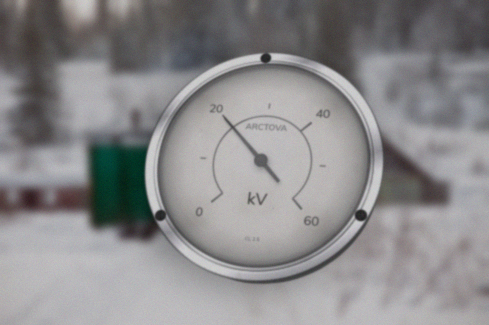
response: 20; kV
